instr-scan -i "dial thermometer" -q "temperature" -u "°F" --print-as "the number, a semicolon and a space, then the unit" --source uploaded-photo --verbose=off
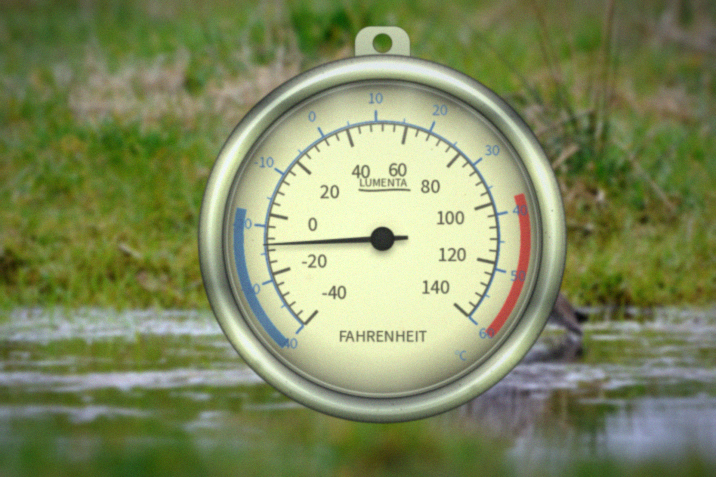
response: -10; °F
